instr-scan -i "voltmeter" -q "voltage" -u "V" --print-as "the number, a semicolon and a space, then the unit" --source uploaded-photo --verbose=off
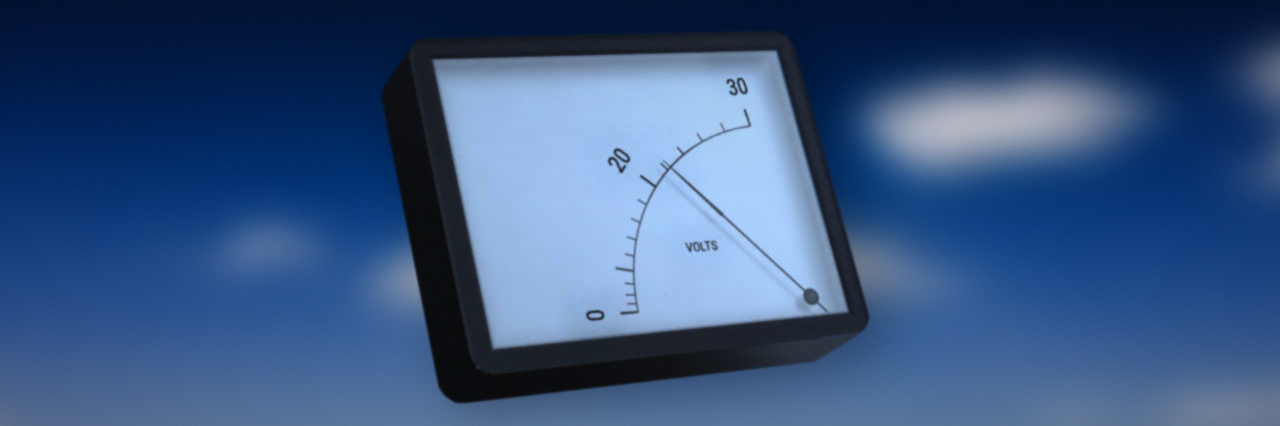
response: 22; V
